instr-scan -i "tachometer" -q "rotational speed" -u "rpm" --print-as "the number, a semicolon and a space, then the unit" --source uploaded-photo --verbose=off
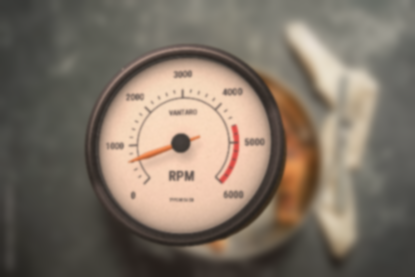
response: 600; rpm
